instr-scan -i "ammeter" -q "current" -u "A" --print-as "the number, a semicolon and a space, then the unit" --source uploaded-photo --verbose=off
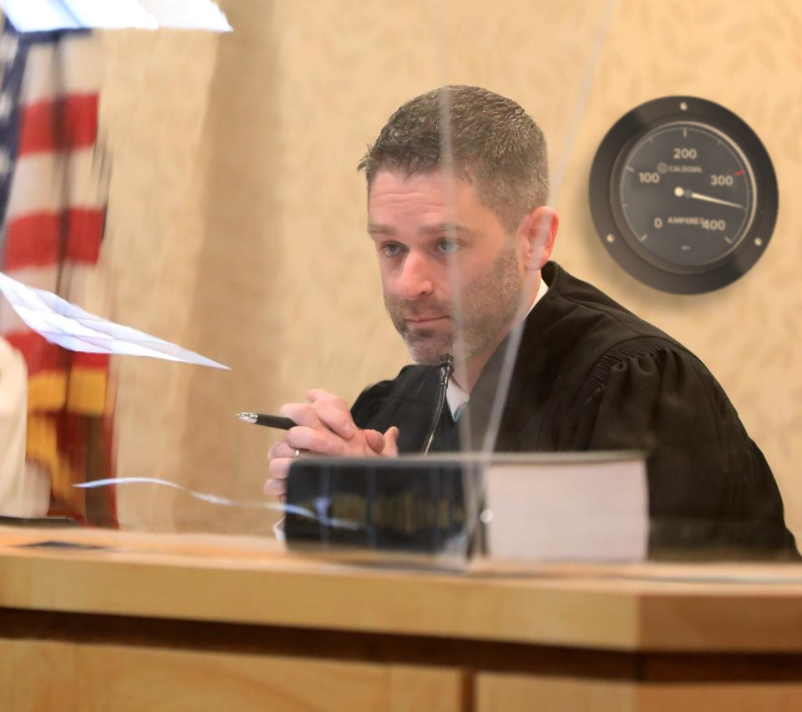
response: 350; A
